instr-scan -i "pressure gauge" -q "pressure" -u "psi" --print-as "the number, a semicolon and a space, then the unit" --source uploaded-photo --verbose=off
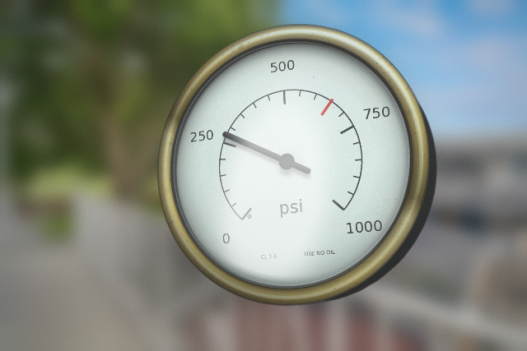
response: 275; psi
